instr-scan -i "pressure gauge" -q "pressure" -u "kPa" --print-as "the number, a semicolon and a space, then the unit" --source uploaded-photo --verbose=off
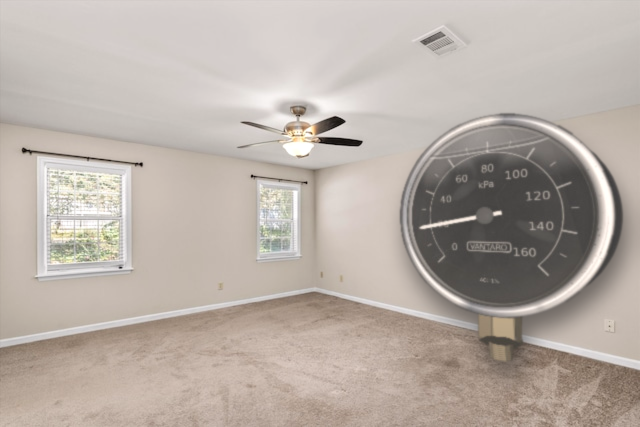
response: 20; kPa
